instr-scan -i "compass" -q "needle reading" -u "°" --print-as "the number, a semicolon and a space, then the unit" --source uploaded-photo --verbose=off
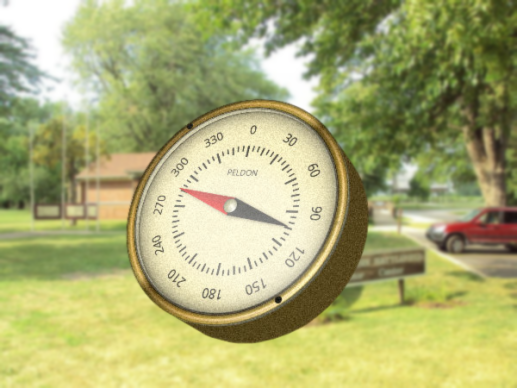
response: 285; °
